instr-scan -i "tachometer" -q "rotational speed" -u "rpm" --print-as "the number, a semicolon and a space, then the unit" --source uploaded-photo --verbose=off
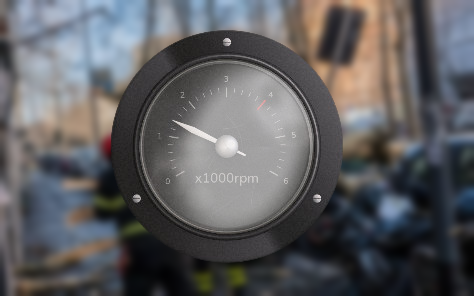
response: 1400; rpm
